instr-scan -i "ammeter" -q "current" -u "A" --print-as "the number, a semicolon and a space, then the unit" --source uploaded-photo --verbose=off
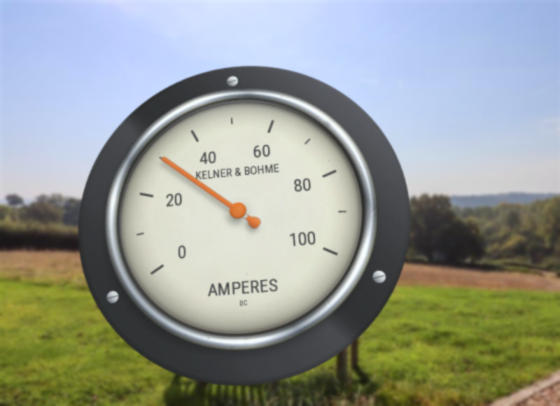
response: 30; A
